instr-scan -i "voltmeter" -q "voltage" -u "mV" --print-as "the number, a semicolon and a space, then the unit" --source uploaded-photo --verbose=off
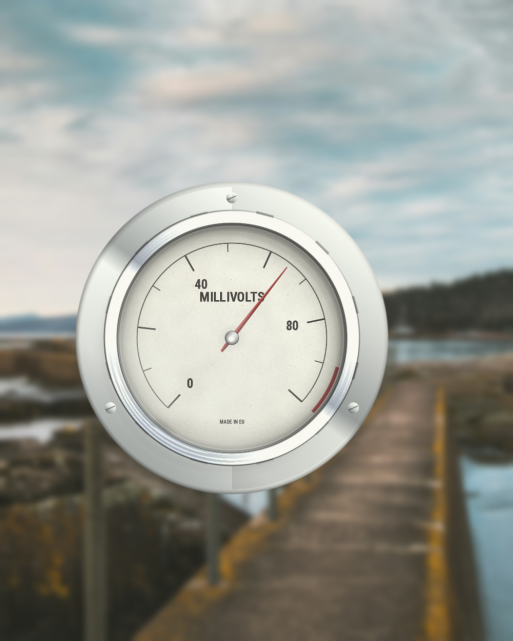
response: 65; mV
